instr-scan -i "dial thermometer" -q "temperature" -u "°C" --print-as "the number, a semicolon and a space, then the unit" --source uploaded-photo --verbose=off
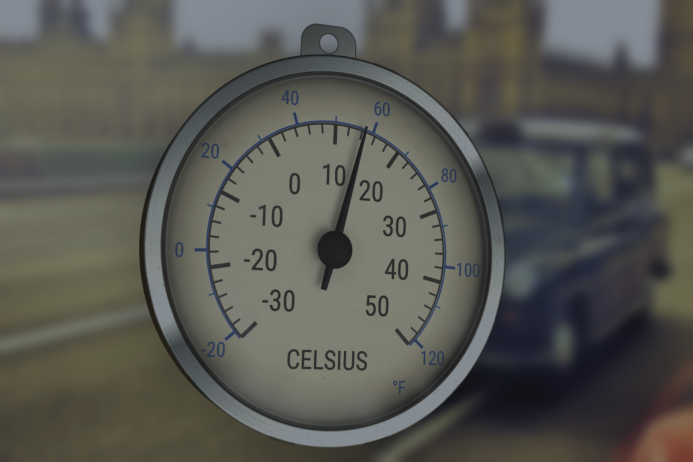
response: 14; °C
